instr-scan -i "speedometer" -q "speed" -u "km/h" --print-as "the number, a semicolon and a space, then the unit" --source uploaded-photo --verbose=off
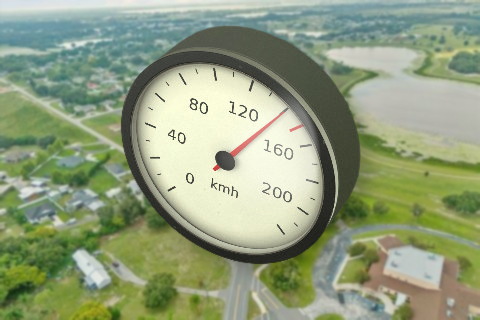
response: 140; km/h
